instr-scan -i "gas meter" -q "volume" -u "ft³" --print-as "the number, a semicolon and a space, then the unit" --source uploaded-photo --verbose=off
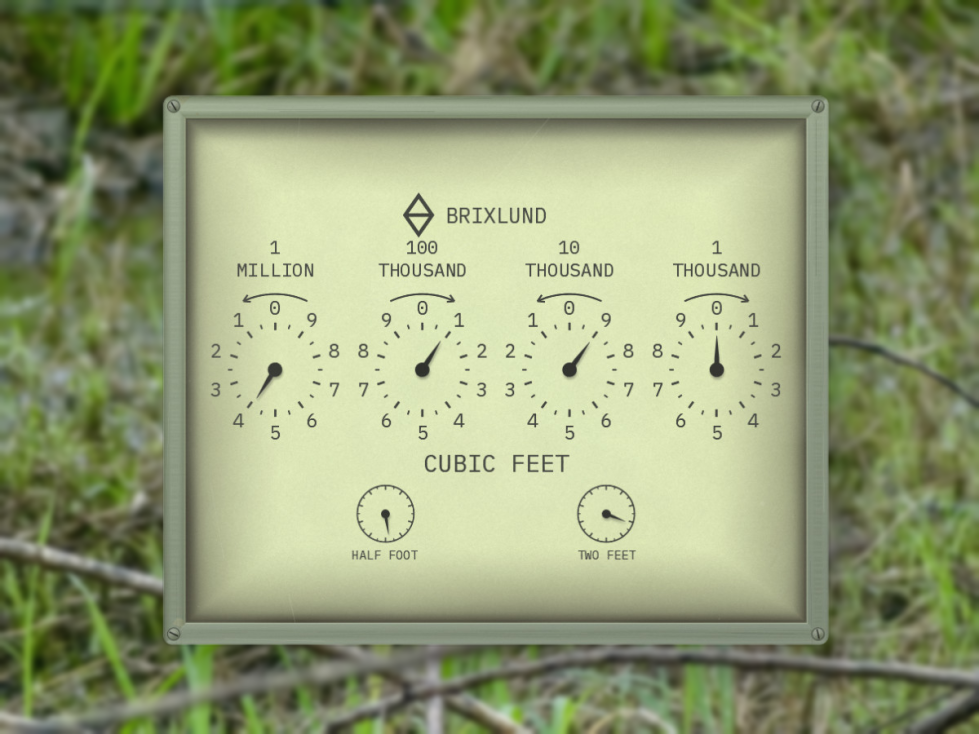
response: 409000; ft³
